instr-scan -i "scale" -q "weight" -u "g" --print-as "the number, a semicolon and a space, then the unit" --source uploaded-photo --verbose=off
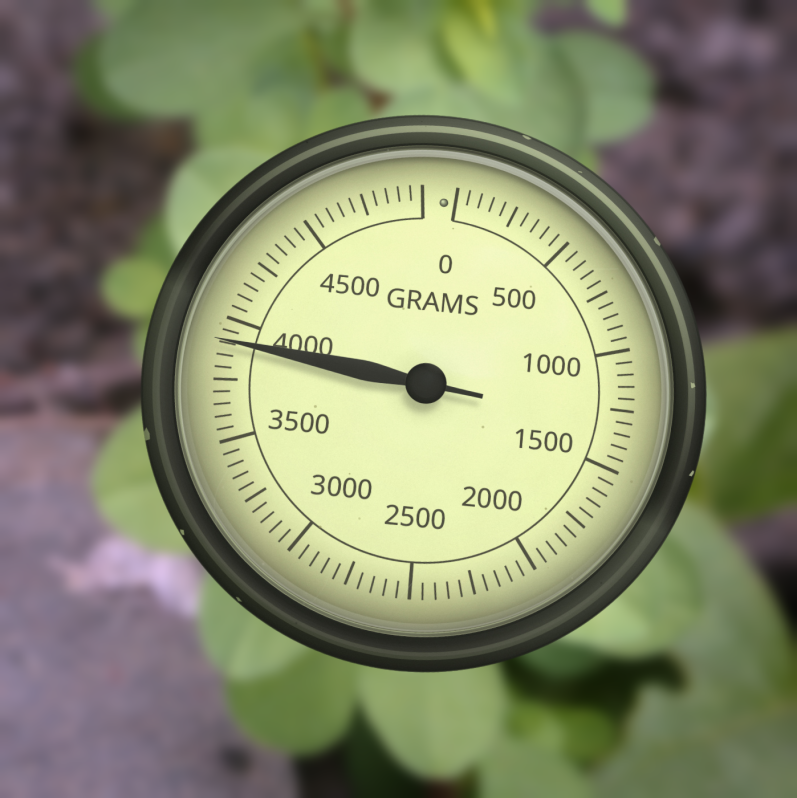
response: 3900; g
